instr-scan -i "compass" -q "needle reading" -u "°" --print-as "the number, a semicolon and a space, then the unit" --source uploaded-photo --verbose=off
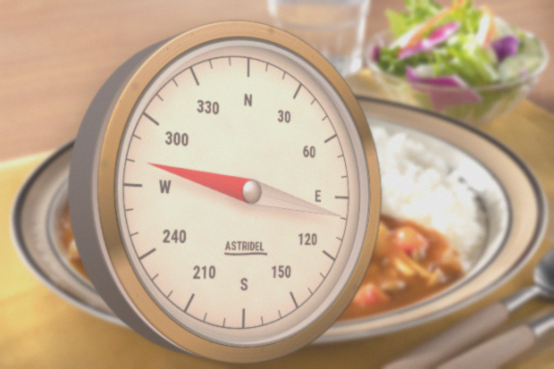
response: 280; °
